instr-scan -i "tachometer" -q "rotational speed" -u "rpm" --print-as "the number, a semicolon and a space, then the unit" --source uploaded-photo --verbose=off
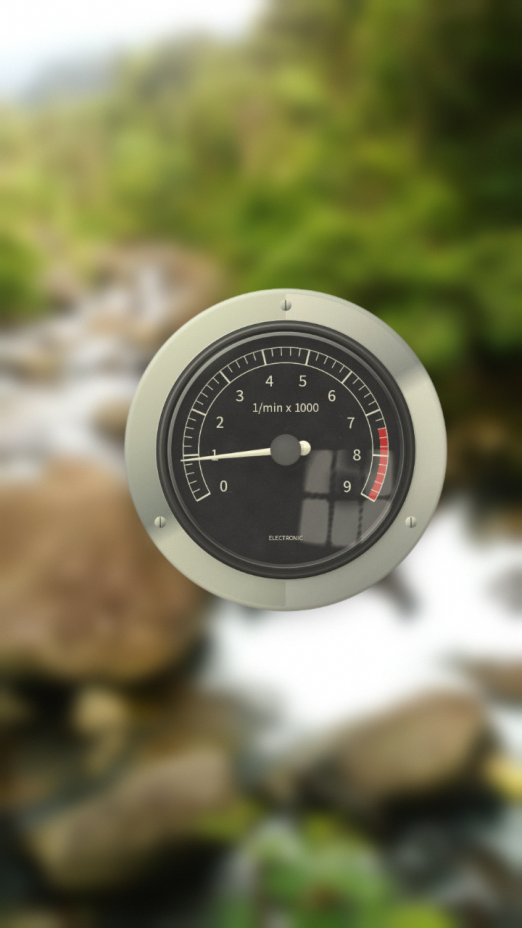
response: 900; rpm
